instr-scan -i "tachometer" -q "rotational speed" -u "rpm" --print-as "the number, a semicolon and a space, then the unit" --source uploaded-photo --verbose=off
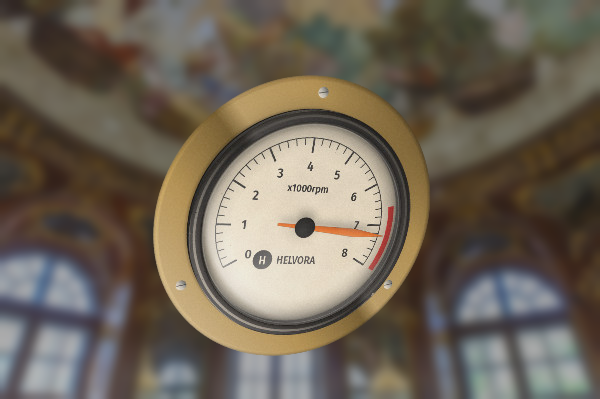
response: 7200; rpm
